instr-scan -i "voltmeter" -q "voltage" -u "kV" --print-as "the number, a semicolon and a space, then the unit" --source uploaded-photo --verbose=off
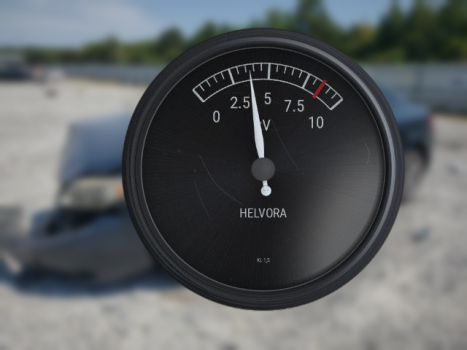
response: 3.75; kV
